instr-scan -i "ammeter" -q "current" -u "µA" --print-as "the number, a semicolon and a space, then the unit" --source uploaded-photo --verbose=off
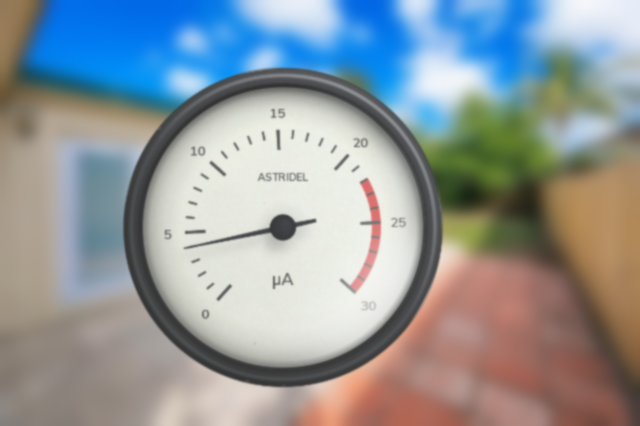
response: 4; µA
